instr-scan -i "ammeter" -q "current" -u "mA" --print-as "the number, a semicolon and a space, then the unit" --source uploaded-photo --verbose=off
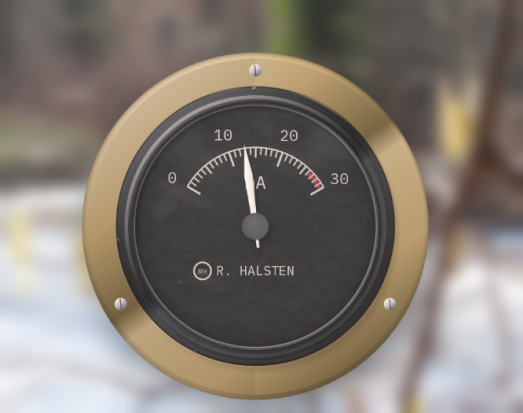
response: 13; mA
